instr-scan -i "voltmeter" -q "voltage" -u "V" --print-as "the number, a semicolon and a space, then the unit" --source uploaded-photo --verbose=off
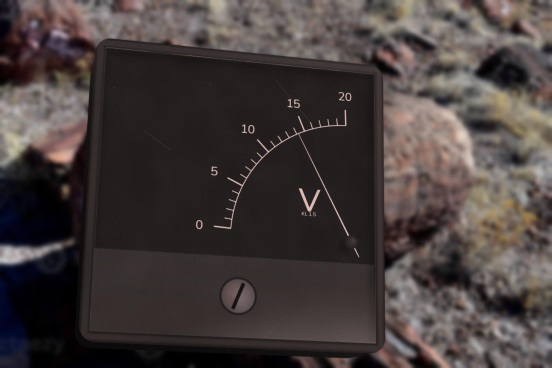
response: 14; V
